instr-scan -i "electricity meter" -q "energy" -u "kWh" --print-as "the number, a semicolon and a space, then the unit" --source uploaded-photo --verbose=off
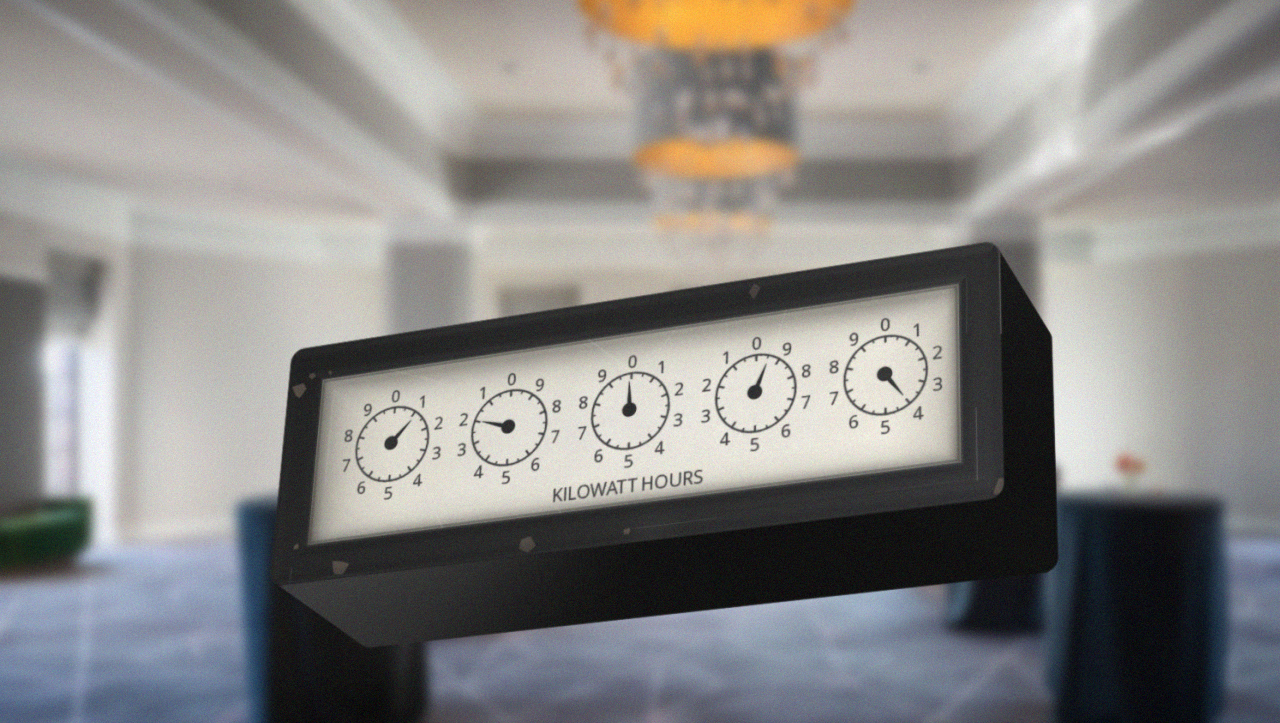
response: 11994; kWh
